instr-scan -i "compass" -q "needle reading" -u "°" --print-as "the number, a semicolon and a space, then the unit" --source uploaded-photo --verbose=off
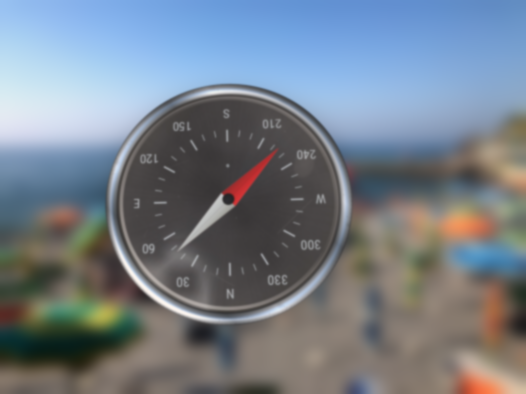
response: 225; °
